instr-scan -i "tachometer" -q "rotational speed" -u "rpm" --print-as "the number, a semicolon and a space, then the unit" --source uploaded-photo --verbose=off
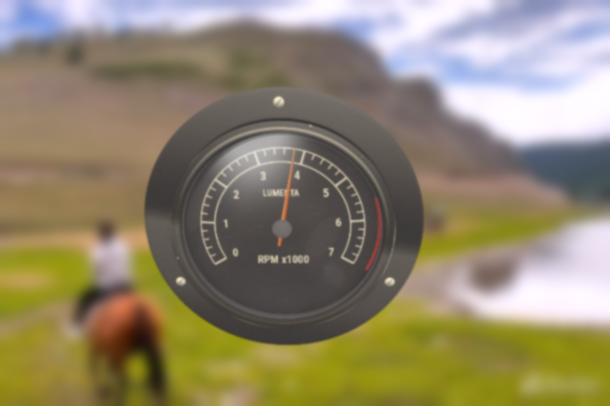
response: 3800; rpm
